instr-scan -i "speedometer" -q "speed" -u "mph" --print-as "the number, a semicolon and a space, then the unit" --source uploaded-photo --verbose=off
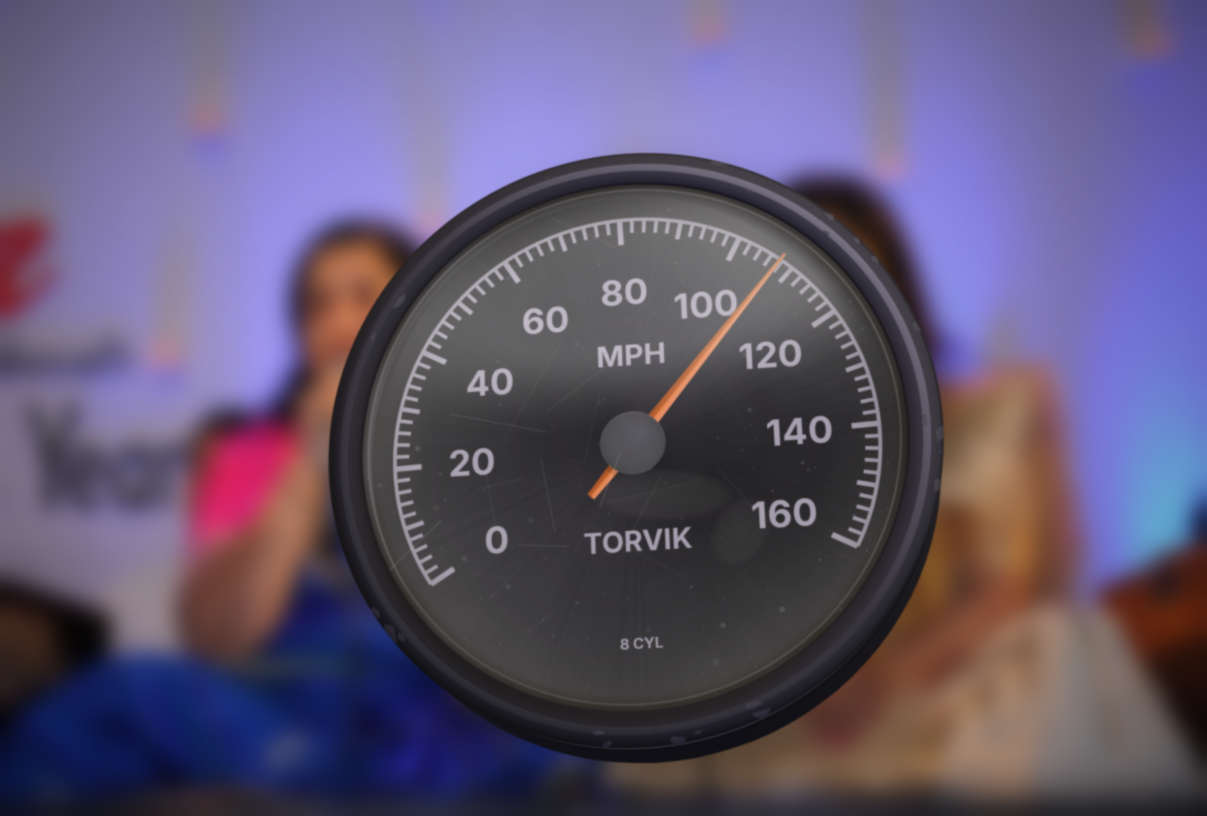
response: 108; mph
